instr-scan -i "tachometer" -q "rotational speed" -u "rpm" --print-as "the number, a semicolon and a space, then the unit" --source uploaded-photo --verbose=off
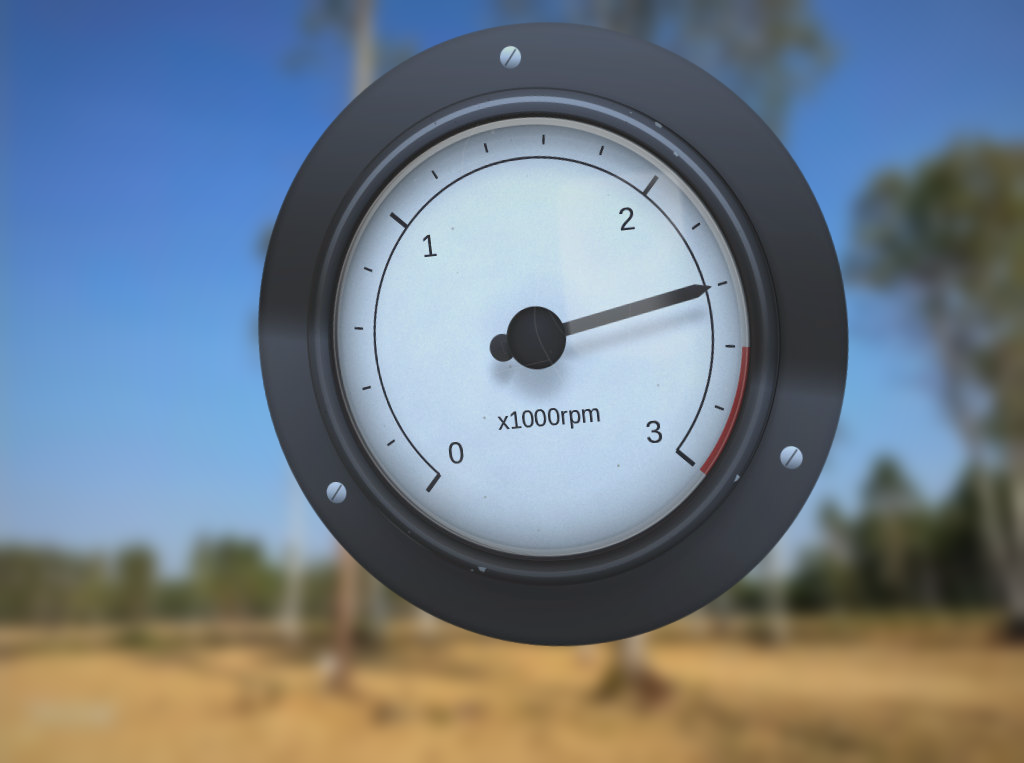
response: 2400; rpm
